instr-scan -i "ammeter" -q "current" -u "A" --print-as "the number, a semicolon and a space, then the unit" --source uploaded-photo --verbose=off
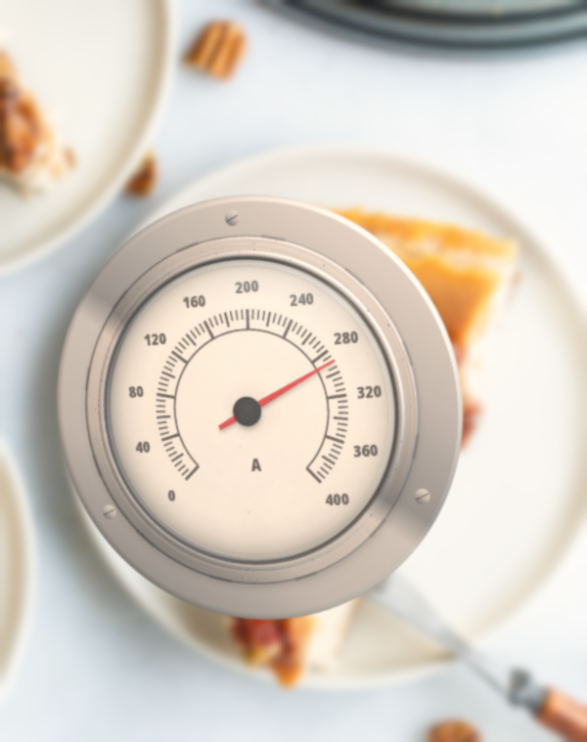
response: 290; A
